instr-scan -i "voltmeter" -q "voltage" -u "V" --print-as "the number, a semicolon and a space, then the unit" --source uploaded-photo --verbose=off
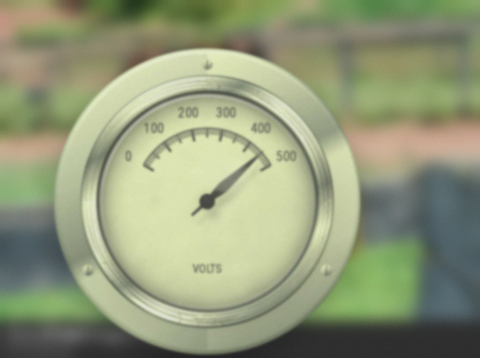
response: 450; V
